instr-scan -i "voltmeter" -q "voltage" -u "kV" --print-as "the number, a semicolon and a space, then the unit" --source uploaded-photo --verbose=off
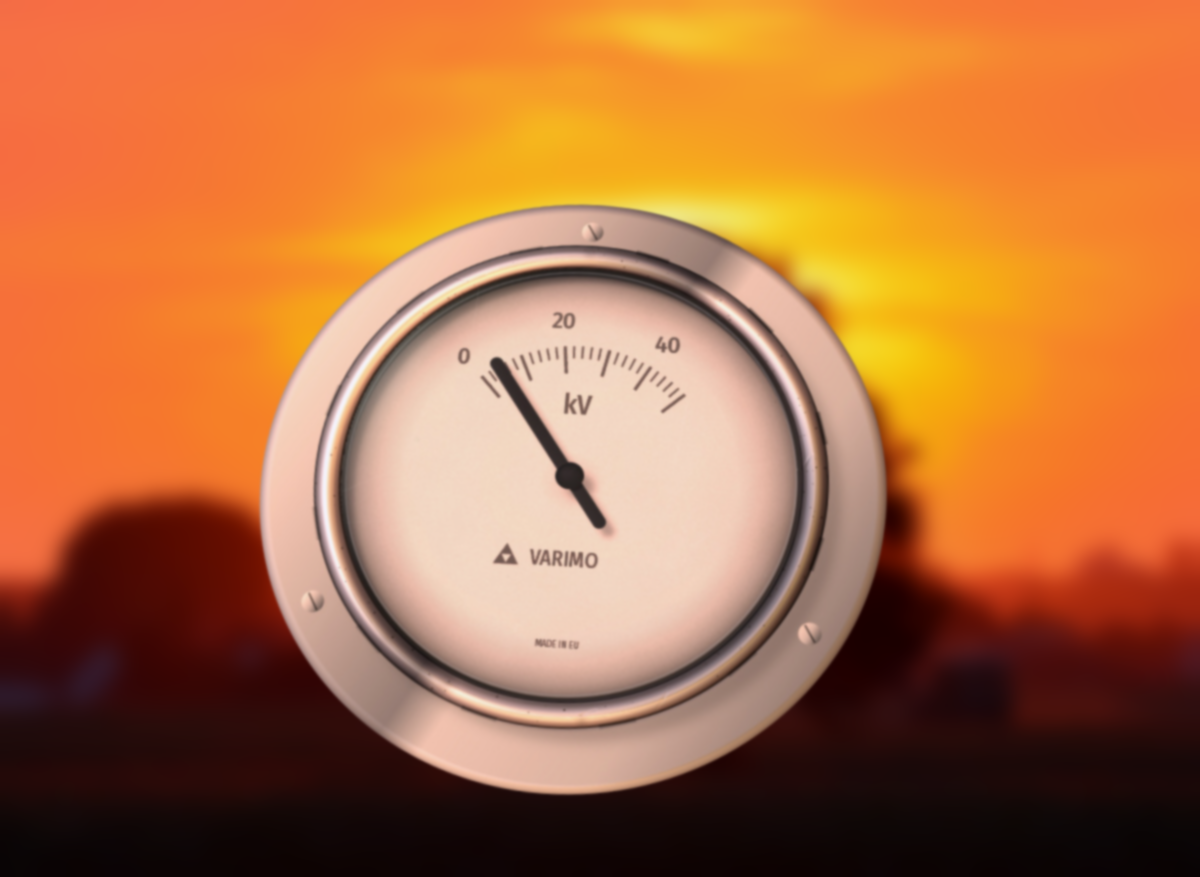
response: 4; kV
